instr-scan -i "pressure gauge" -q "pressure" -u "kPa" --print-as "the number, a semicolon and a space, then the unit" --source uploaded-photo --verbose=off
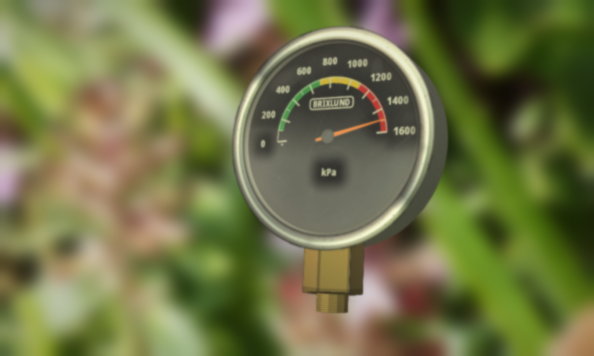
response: 1500; kPa
